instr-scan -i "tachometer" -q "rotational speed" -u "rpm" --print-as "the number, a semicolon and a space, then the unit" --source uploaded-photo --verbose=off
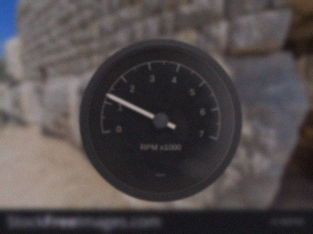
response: 1250; rpm
